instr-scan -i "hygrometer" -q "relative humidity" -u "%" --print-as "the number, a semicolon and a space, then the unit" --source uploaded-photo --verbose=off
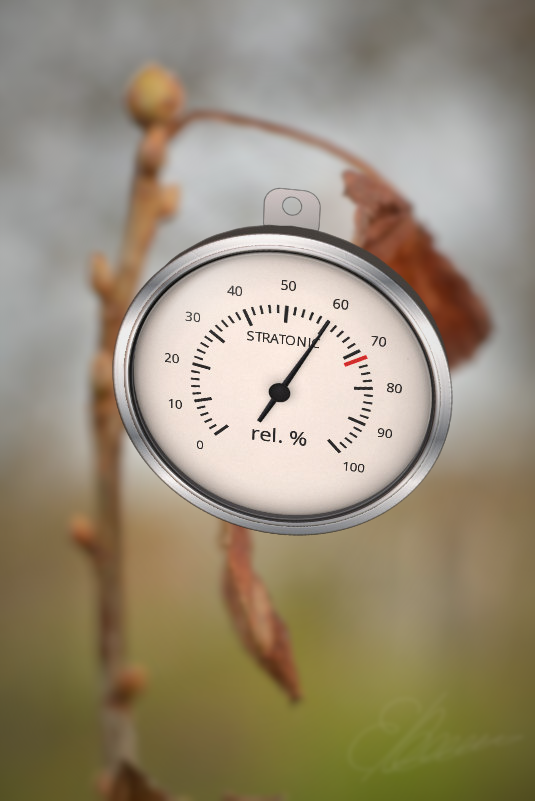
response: 60; %
